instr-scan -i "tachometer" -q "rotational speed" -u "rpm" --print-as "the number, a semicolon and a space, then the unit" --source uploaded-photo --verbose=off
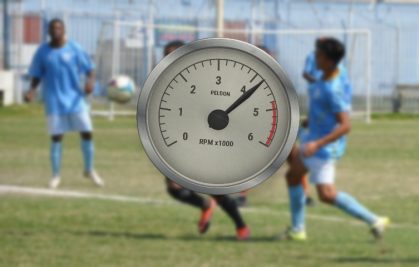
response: 4200; rpm
